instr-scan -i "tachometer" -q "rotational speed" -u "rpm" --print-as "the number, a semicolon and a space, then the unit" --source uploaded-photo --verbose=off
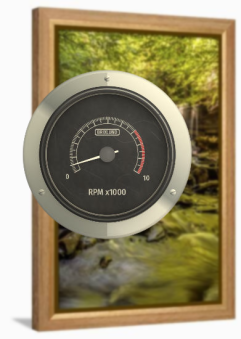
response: 500; rpm
